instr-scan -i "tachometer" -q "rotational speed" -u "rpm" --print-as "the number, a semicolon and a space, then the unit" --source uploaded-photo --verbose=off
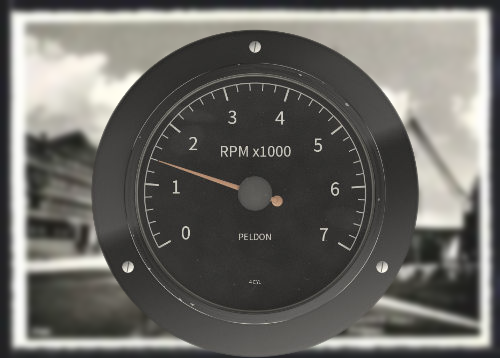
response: 1400; rpm
